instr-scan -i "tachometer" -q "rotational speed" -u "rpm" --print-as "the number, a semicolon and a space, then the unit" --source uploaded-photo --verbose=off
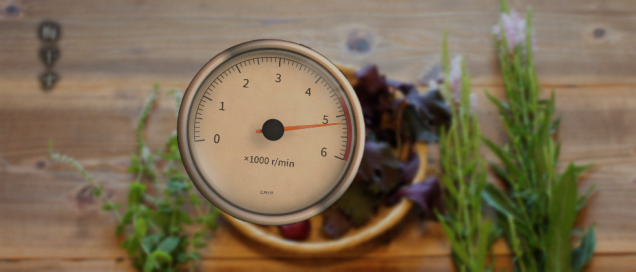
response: 5200; rpm
